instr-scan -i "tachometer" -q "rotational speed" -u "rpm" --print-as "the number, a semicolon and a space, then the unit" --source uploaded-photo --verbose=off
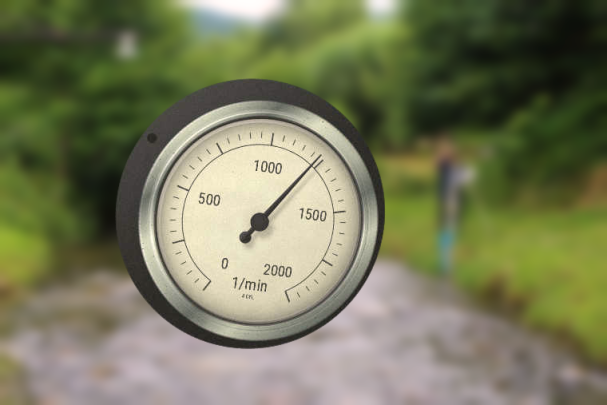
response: 1225; rpm
